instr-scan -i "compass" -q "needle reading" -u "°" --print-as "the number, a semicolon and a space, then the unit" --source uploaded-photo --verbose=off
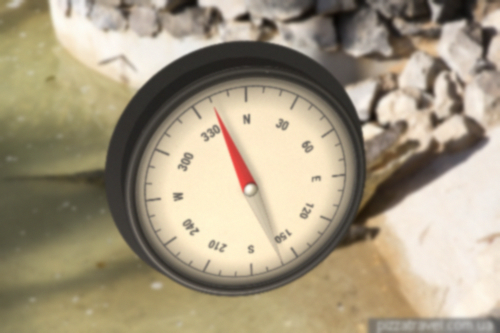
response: 340; °
